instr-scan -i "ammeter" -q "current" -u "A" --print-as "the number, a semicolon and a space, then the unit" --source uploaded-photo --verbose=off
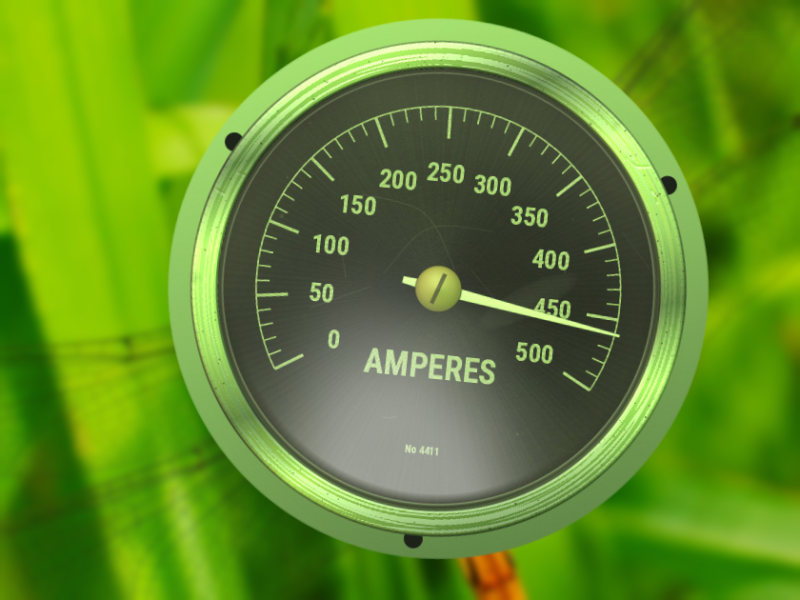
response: 460; A
